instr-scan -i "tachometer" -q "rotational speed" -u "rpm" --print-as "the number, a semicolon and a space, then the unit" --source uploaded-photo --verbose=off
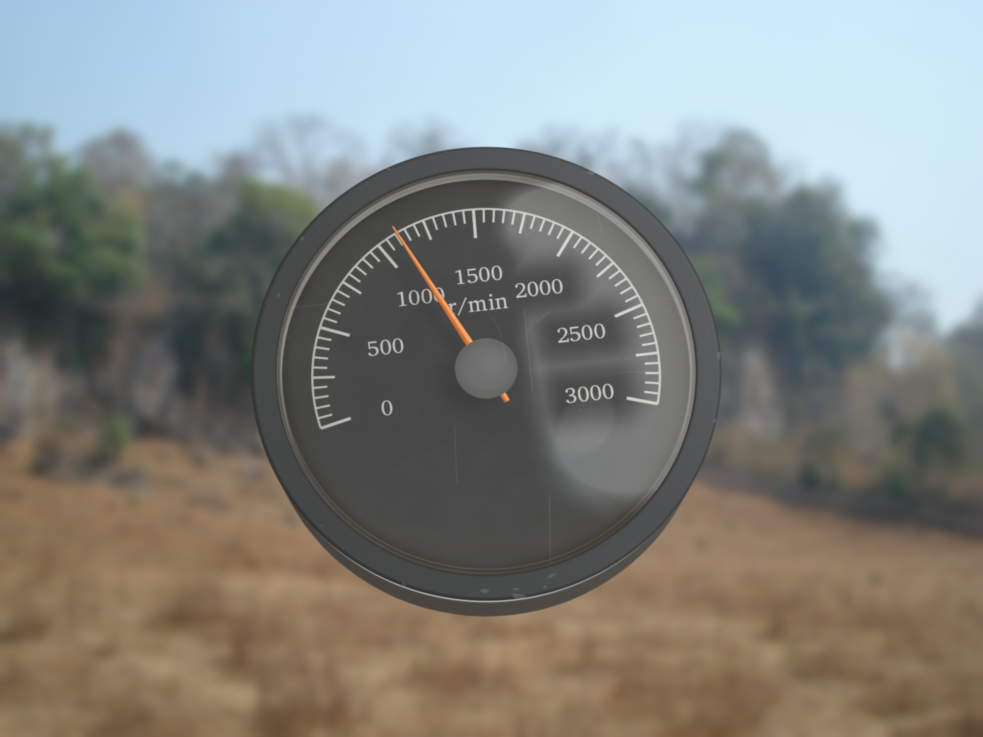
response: 1100; rpm
